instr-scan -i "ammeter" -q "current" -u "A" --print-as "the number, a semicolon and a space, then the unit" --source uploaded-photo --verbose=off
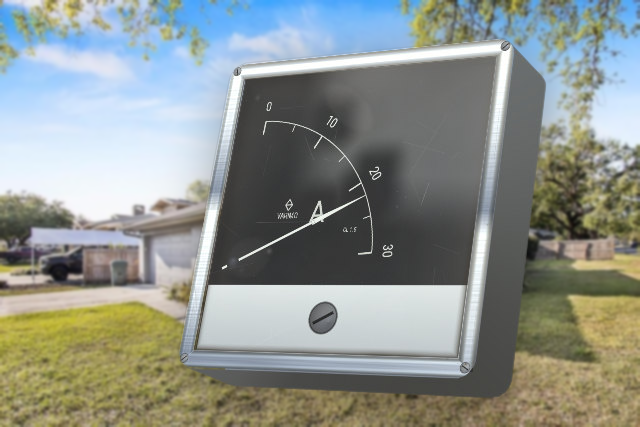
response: 22.5; A
